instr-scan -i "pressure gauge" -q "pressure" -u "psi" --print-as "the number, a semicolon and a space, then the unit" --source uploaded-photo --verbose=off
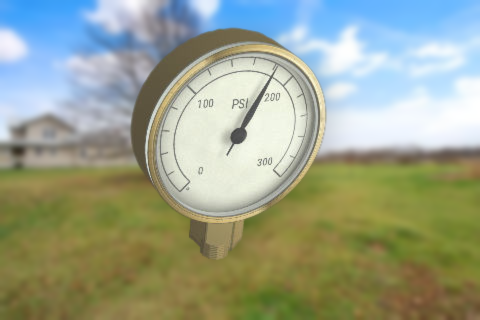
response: 180; psi
